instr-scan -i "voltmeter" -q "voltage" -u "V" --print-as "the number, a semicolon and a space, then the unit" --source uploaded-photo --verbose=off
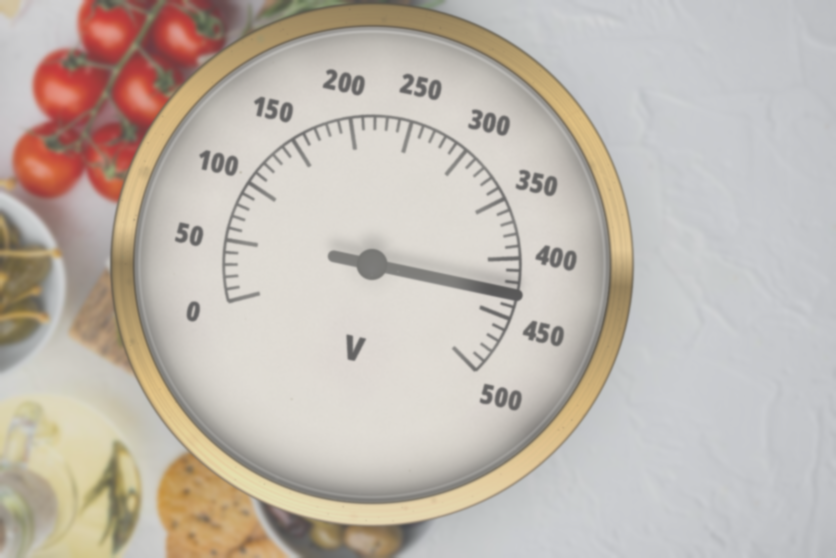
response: 430; V
